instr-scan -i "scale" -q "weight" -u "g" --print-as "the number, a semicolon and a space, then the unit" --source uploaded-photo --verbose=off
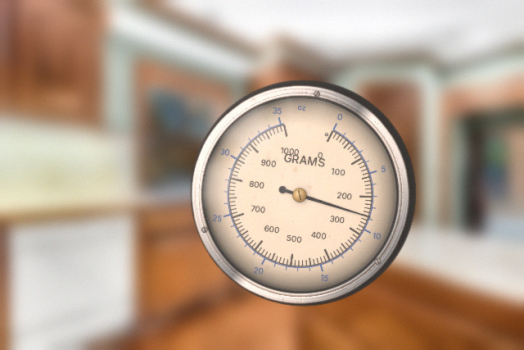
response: 250; g
